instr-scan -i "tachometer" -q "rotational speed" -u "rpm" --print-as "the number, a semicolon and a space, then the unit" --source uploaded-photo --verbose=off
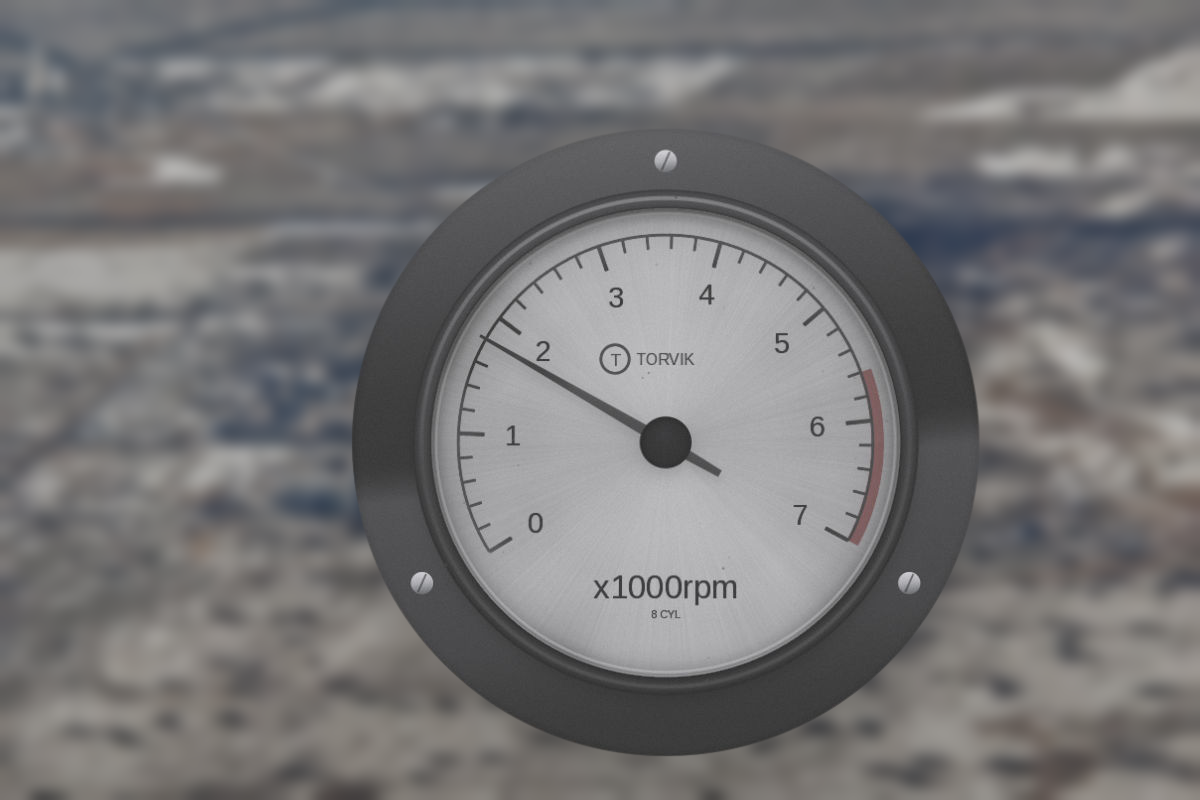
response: 1800; rpm
